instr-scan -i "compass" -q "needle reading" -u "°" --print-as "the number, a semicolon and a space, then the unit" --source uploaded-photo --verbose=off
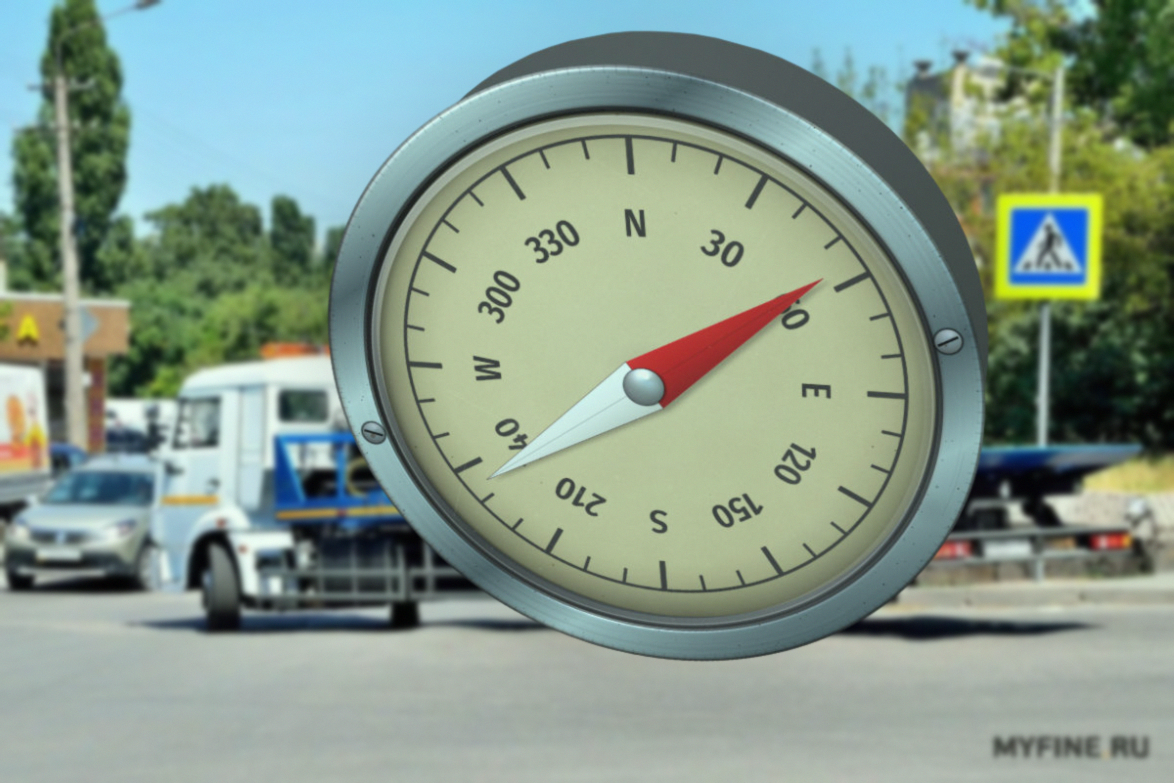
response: 55; °
